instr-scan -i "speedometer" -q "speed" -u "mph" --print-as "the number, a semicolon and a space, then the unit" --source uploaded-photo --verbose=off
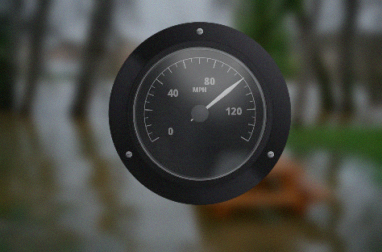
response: 100; mph
